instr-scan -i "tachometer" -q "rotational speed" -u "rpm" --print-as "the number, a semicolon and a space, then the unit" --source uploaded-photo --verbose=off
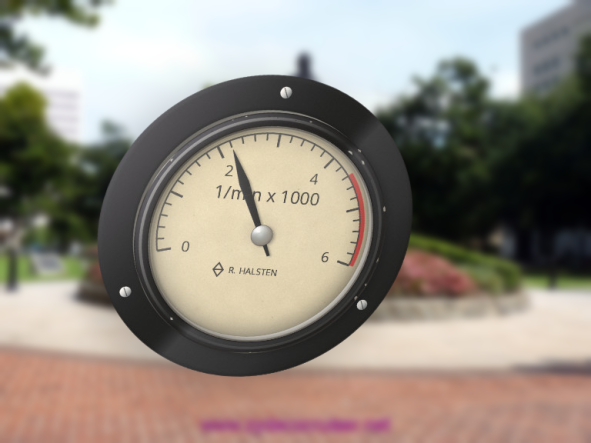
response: 2200; rpm
